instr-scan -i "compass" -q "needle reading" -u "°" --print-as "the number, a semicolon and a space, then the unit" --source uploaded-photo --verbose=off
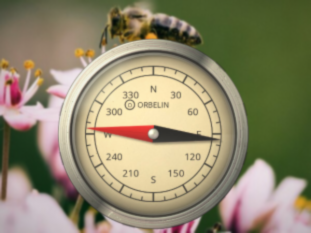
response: 275; °
